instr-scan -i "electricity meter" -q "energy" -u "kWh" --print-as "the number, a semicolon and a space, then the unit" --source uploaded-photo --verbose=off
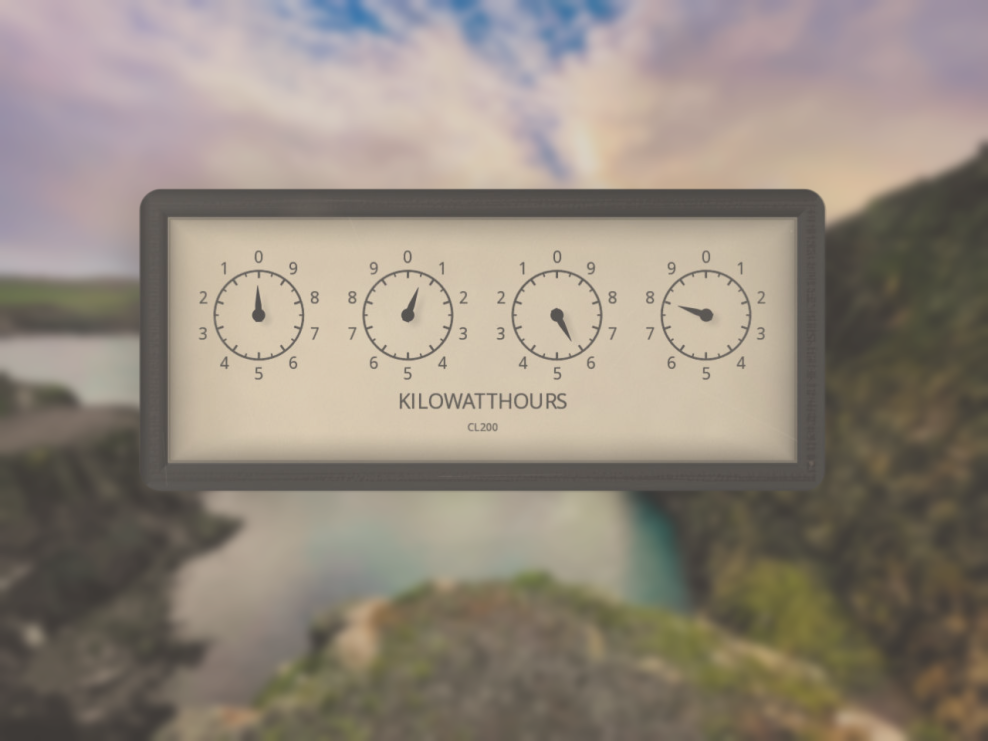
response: 58; kWh
